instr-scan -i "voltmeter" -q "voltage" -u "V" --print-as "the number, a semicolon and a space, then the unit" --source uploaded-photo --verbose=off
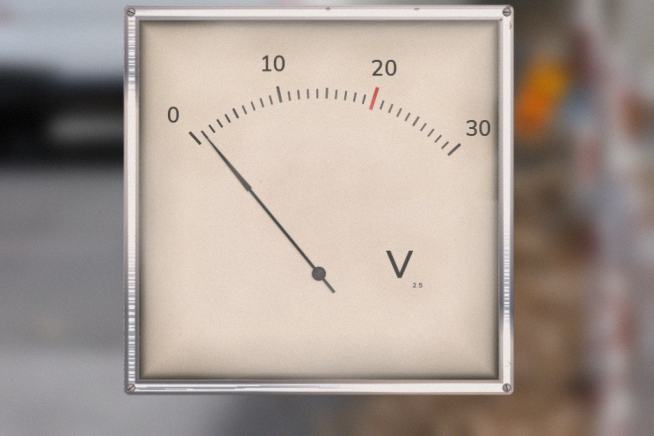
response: 1; V
